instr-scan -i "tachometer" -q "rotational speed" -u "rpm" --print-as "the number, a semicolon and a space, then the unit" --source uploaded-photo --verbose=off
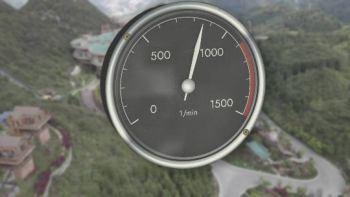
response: 850; rpm
